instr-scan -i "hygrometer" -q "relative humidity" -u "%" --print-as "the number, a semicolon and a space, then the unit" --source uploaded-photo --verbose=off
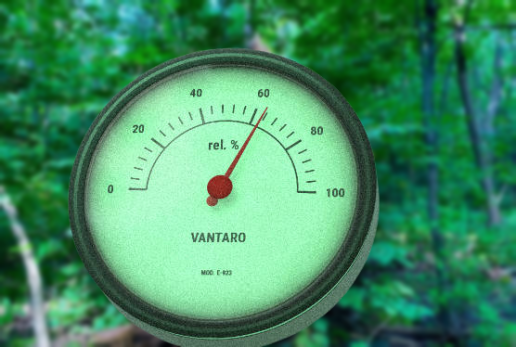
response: 64; %
